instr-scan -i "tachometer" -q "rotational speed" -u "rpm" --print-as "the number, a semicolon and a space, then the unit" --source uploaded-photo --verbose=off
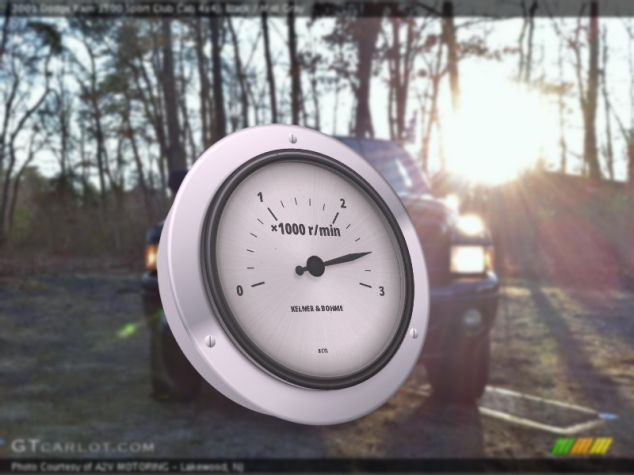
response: 2600; rpm
